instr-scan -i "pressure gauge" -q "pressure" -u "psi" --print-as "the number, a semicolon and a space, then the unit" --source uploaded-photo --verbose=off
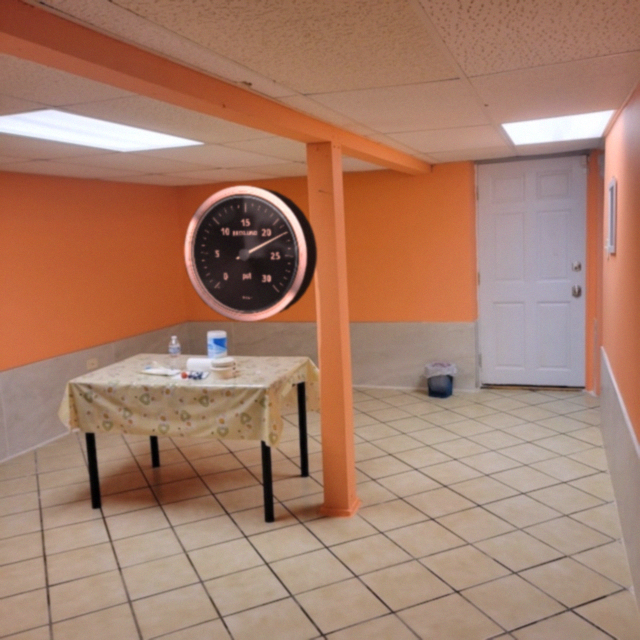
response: 22; psi
